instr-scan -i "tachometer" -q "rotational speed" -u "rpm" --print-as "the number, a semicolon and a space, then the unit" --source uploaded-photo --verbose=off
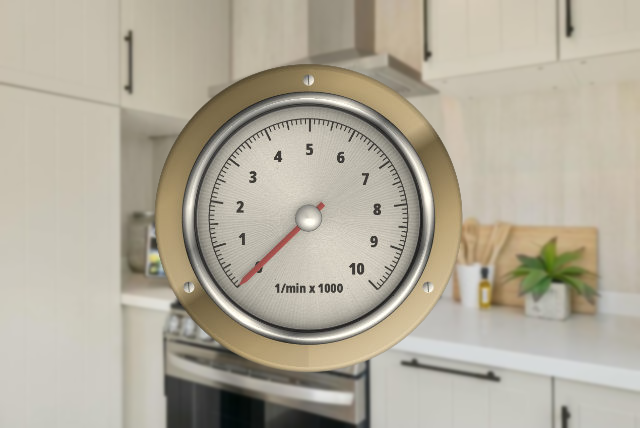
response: 0; rpm
